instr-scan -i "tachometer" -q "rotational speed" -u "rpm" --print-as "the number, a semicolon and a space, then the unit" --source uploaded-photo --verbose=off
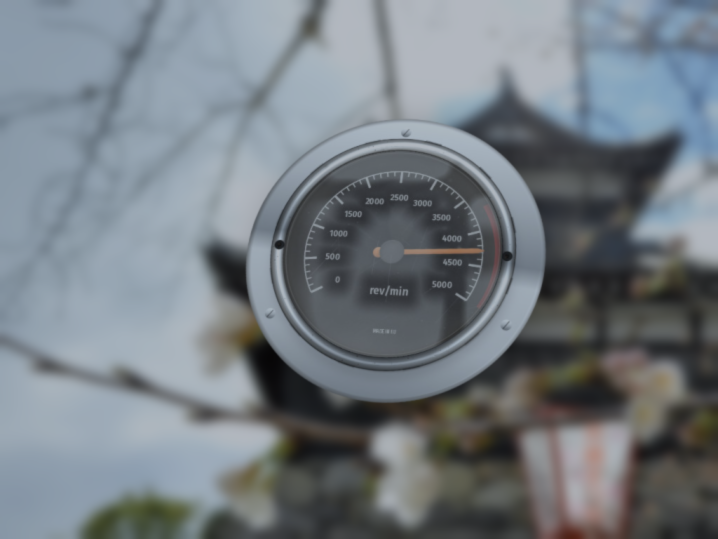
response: 4300; rpm
